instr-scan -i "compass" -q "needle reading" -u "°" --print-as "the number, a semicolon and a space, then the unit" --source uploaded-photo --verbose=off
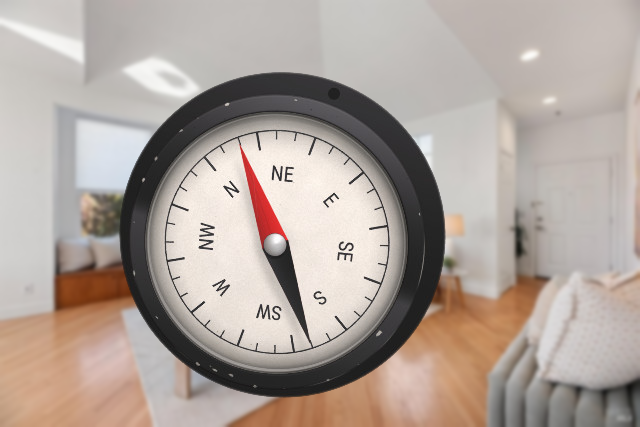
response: 20; °
